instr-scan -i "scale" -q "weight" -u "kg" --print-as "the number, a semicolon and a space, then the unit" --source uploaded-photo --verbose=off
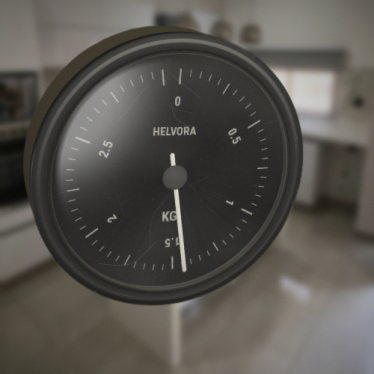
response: 1.45; kg
